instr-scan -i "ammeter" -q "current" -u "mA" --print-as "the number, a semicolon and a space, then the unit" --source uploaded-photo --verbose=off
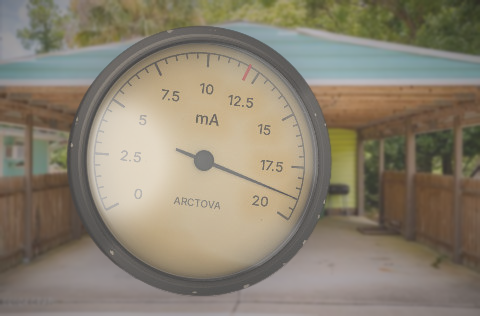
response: 19; mA
